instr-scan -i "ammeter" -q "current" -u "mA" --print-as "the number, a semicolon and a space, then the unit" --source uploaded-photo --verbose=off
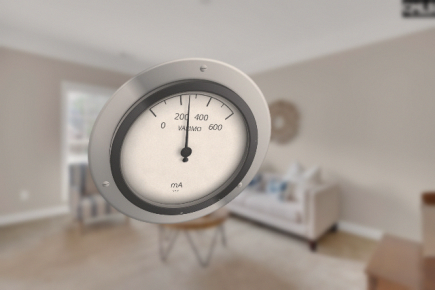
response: 250; mA
